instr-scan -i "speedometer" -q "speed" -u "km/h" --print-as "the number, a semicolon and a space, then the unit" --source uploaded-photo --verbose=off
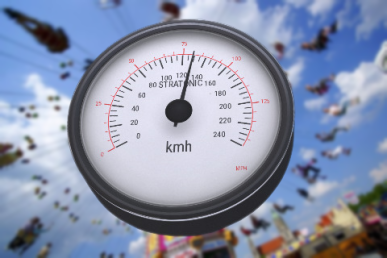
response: 130; km/h
